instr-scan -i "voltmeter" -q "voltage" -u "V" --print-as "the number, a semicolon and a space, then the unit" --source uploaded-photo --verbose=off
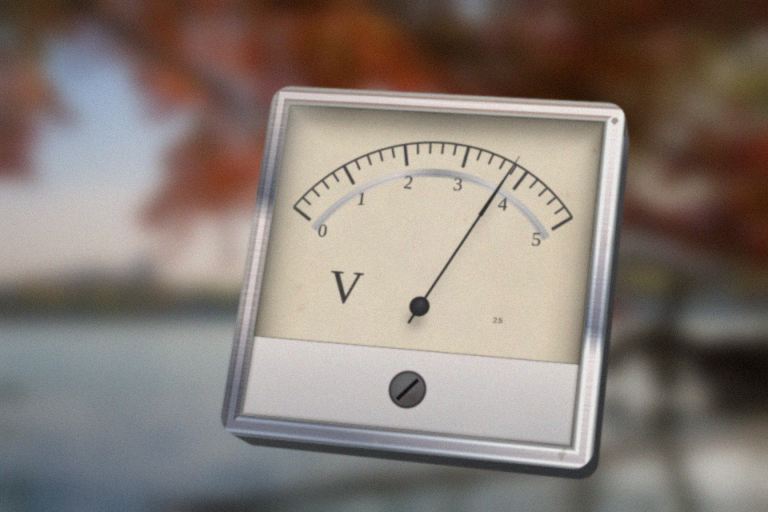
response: 3.8; V
